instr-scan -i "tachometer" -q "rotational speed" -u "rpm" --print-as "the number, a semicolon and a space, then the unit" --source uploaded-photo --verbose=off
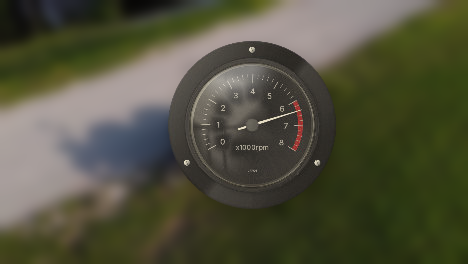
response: 6400; rpm
